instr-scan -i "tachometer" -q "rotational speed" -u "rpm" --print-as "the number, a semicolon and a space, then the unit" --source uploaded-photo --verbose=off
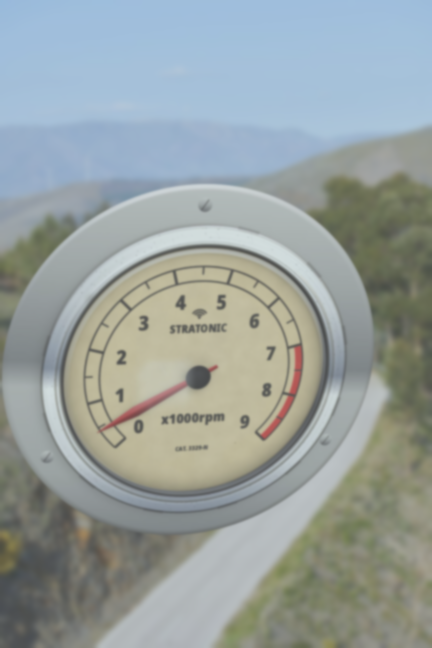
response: 500; rpm
